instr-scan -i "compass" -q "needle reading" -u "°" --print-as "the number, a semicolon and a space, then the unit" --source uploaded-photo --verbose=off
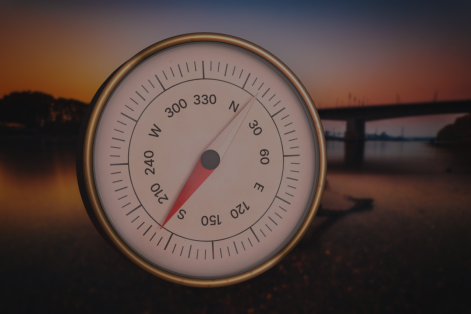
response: 190; °
